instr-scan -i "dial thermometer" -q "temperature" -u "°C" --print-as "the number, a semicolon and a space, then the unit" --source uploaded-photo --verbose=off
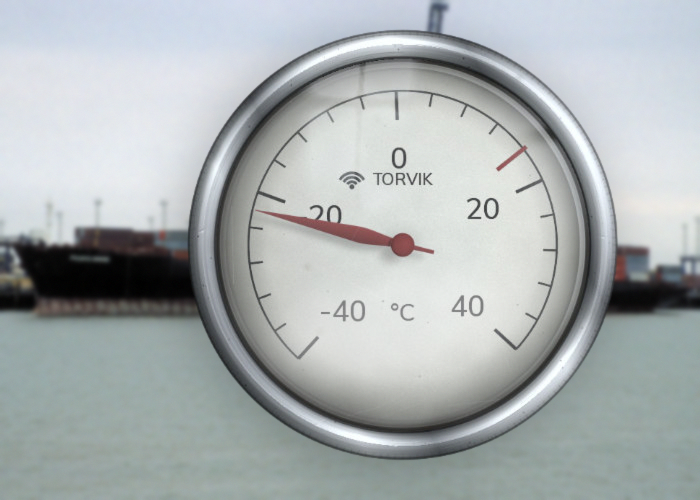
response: -22; °C
